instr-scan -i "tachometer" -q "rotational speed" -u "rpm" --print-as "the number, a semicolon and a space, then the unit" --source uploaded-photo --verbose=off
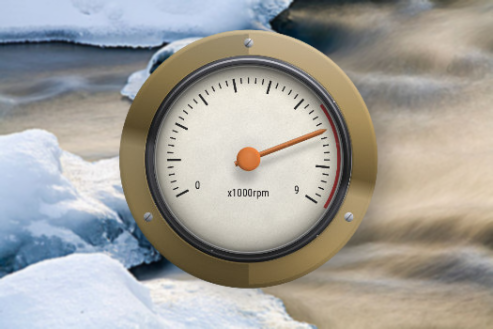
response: 7000; rpm
